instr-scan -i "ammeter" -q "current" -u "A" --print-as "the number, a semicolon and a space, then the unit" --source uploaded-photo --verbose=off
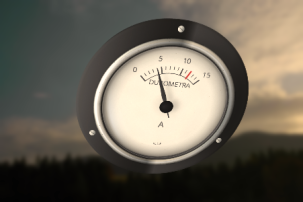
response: 4; A
